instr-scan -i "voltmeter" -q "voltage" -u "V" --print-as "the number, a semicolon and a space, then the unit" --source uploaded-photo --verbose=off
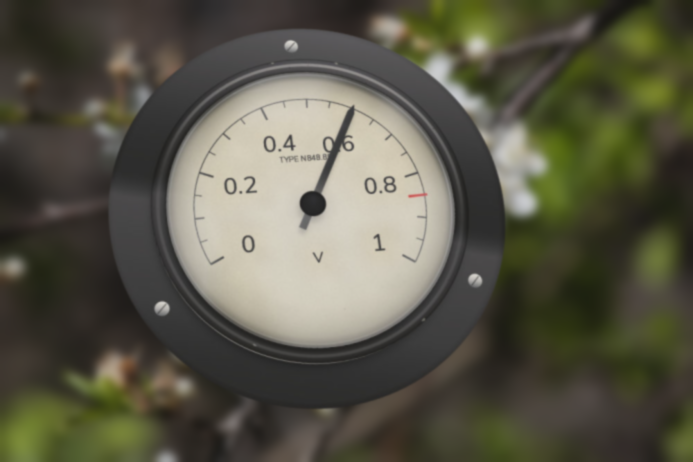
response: 0.6; V
